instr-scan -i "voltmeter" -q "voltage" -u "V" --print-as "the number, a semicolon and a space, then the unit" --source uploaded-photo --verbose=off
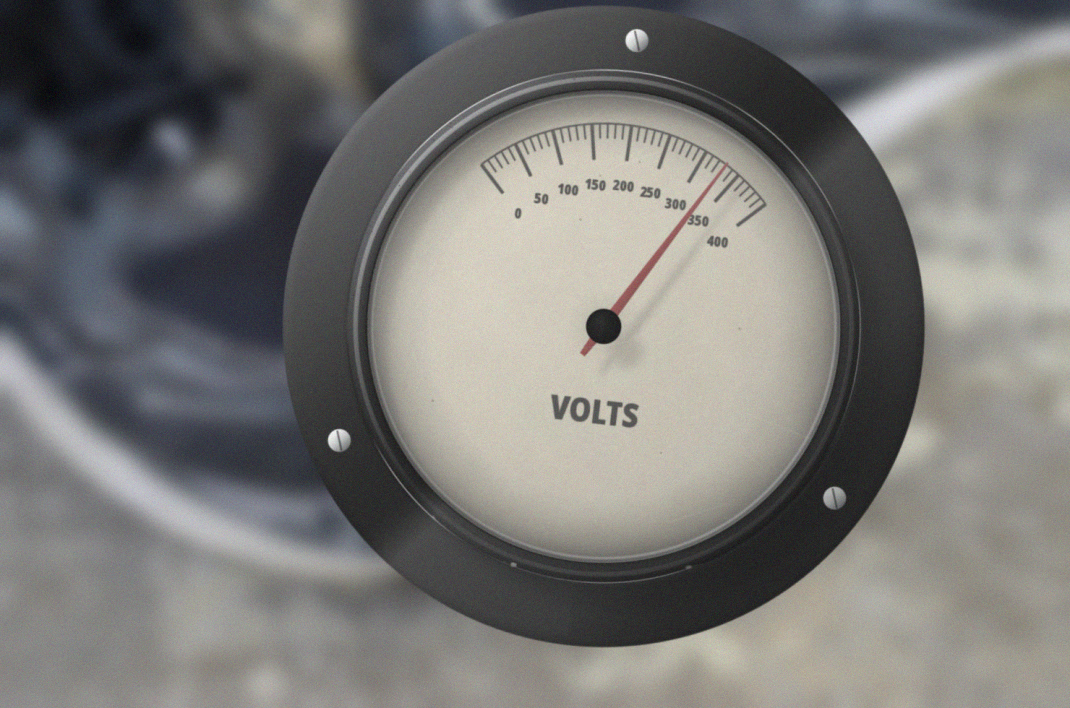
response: 330; V
